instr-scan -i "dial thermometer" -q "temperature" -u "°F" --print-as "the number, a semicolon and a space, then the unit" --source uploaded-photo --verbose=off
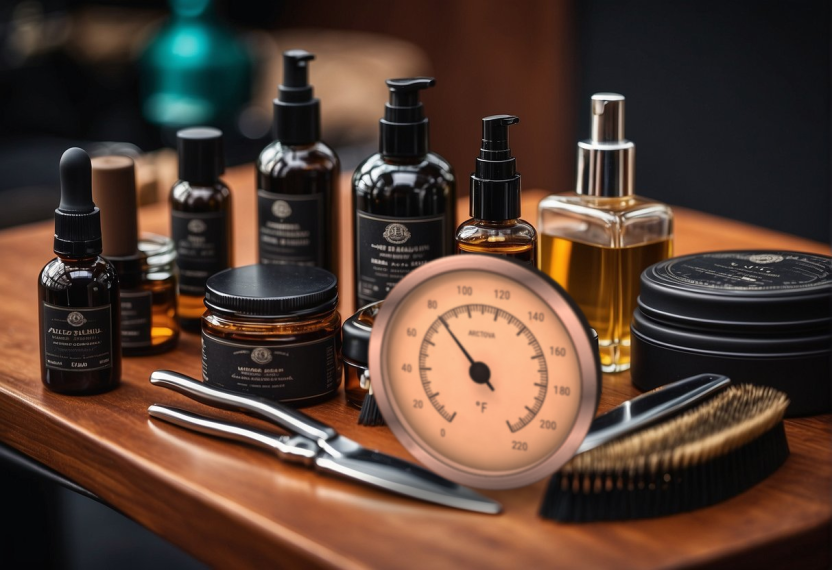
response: 80; °F
